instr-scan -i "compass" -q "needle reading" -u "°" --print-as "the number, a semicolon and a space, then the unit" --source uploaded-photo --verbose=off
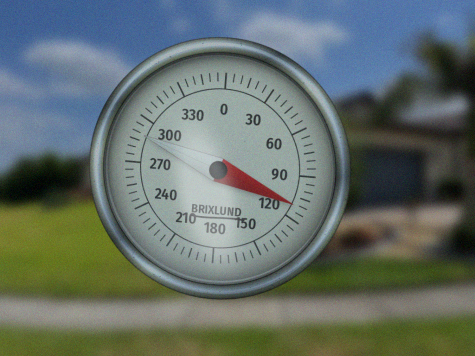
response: 110; °
